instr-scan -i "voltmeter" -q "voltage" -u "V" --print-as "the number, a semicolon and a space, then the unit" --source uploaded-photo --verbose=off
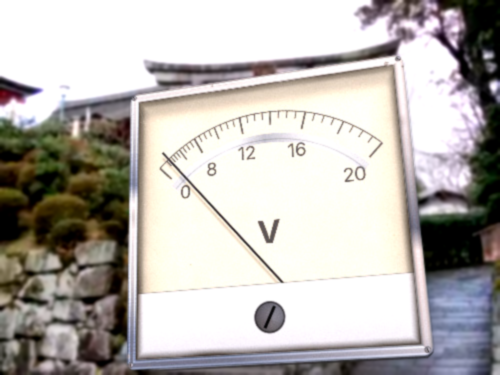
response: 4; V
